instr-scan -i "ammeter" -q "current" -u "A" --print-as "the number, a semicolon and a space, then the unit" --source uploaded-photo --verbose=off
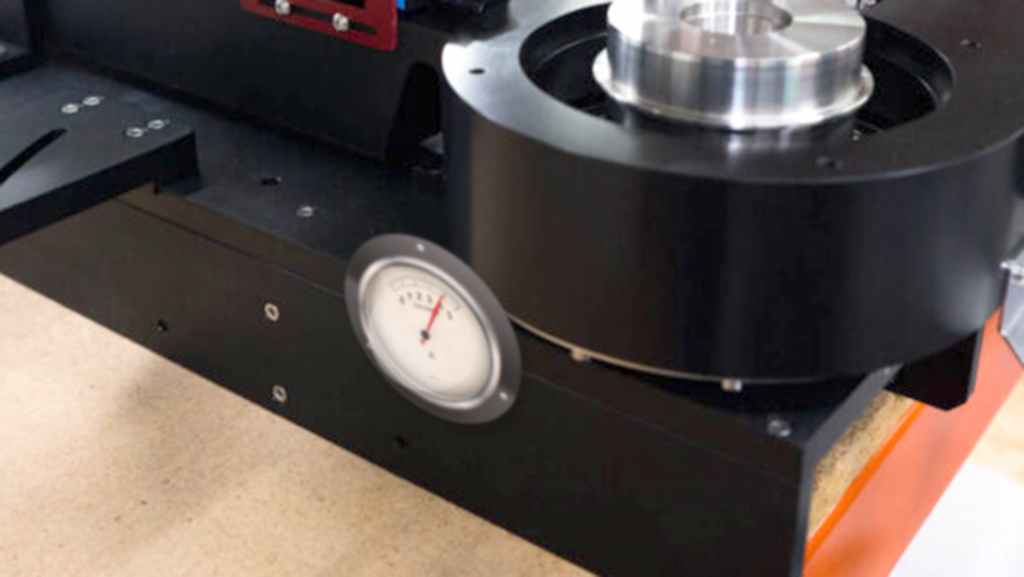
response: 4; A
